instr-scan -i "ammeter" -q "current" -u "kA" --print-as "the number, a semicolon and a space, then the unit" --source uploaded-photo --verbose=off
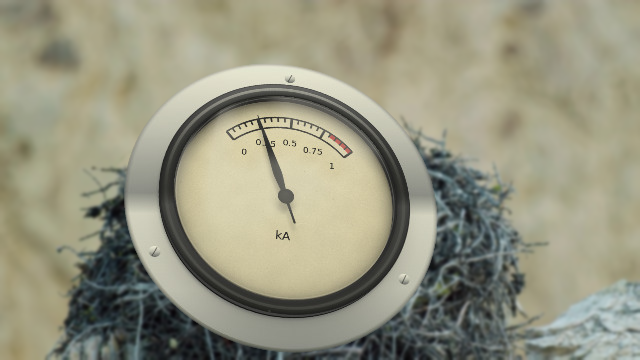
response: 0.25; kA
